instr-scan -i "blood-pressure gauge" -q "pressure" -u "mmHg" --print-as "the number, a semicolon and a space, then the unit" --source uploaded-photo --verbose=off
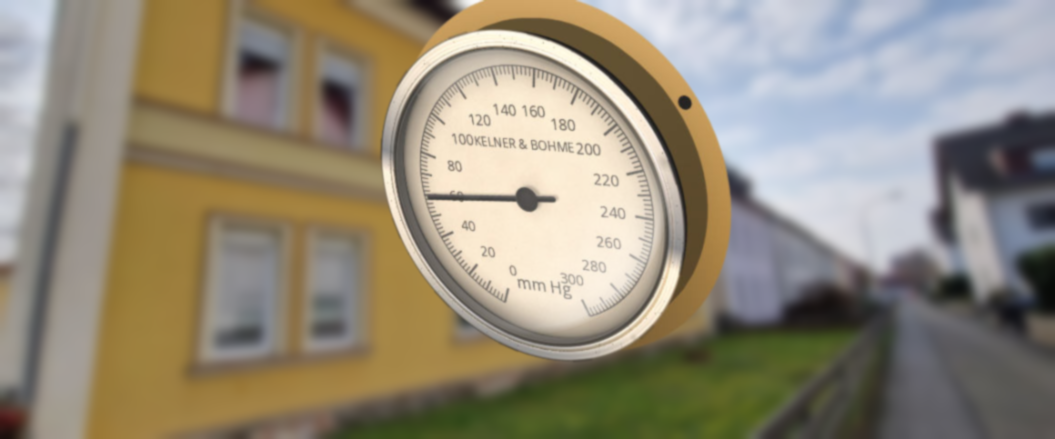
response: 60; mmHg
